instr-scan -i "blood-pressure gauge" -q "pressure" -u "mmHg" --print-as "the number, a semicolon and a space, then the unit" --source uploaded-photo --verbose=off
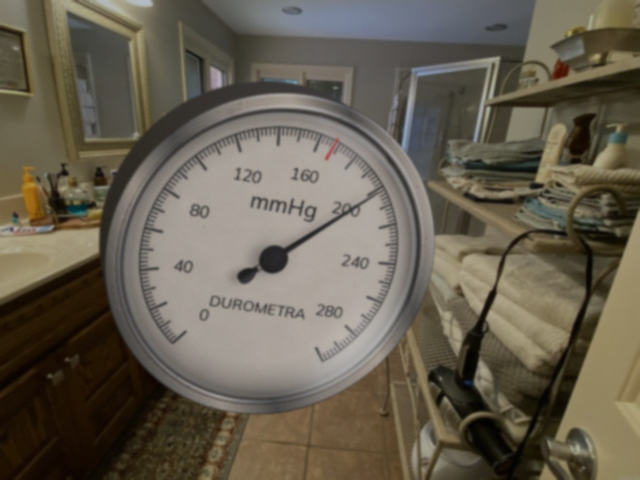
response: 200; mmHg
